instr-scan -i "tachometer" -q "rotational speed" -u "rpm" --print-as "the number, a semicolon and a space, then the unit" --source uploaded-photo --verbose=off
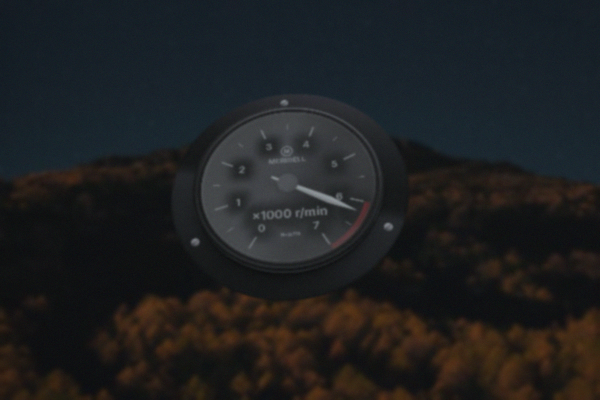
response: 6250; rpm
